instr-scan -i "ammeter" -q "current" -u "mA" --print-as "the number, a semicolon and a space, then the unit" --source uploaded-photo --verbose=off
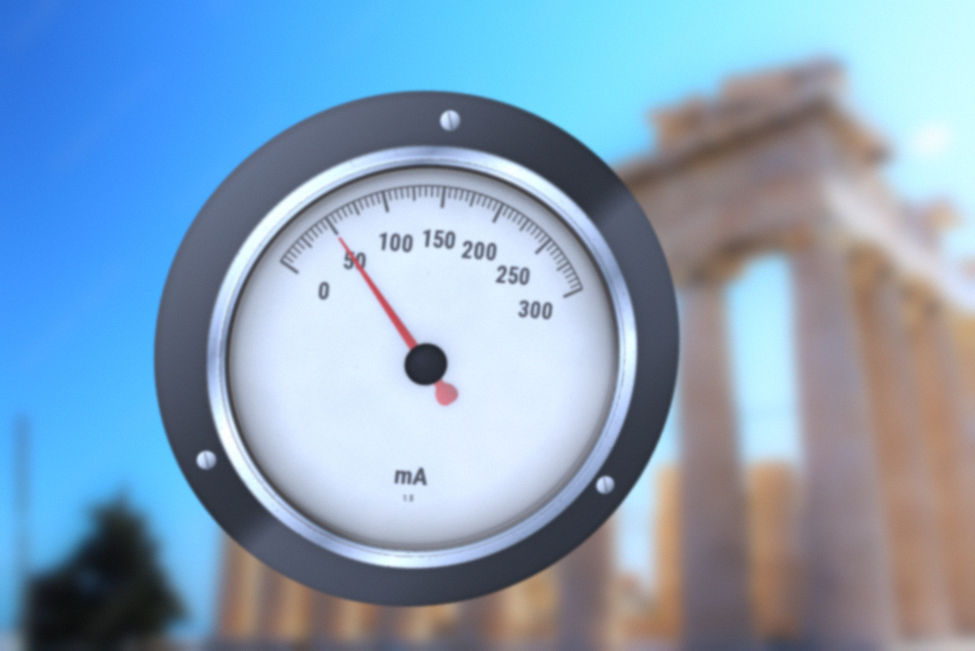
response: 50; mA
